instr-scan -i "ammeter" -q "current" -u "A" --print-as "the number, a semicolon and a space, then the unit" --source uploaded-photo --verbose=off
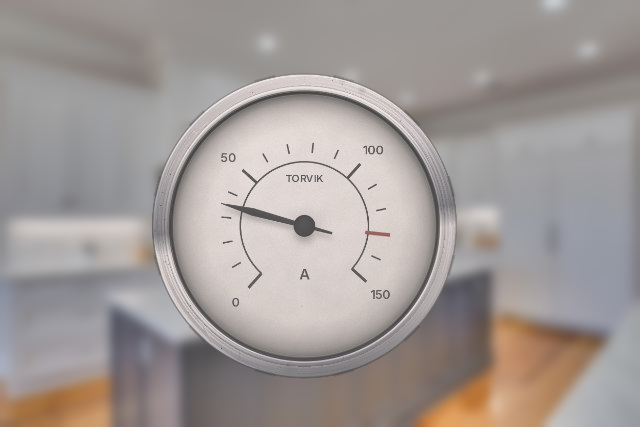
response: 35; A
